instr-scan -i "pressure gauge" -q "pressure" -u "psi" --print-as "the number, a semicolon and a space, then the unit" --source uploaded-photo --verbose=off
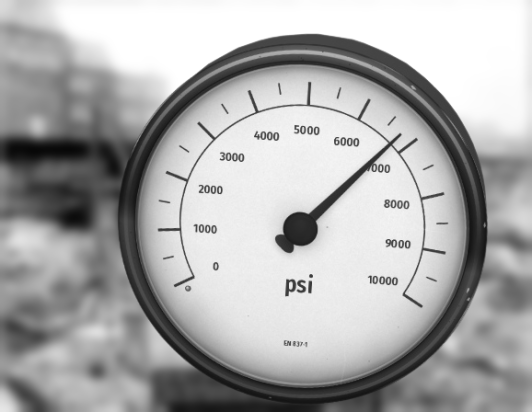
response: 6750; psi
